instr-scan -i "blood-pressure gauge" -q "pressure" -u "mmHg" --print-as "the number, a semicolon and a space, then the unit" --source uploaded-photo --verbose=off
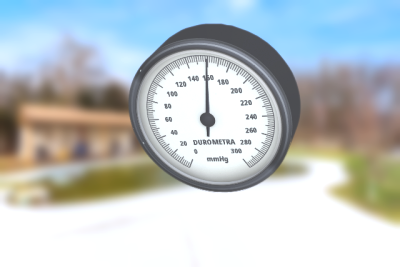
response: 160; mmHg
